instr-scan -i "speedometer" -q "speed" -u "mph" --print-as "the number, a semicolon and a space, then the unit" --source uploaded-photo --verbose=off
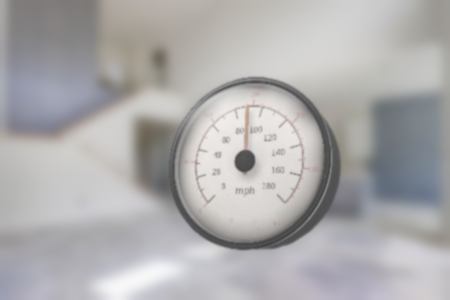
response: 90; mph
